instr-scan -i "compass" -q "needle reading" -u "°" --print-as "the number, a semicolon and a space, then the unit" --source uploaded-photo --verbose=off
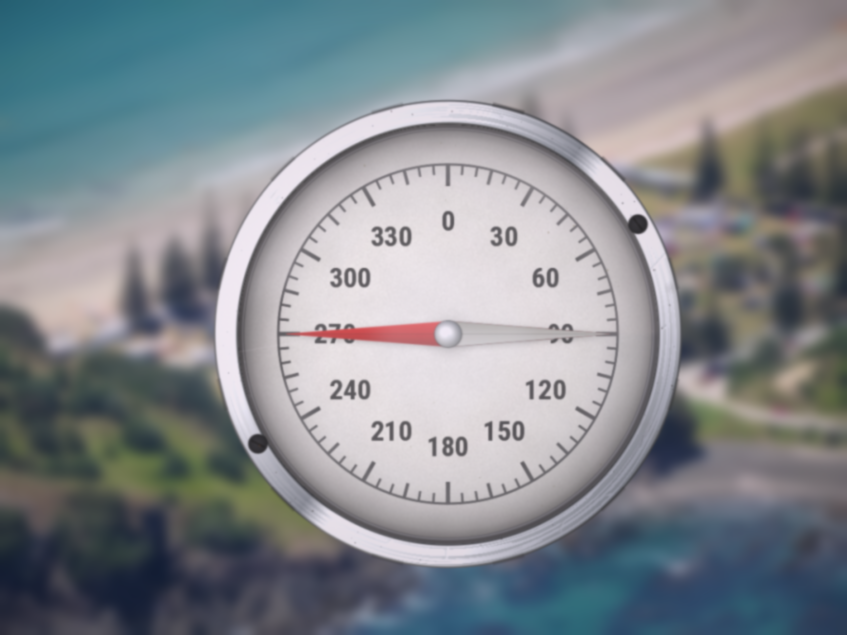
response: 270; °
